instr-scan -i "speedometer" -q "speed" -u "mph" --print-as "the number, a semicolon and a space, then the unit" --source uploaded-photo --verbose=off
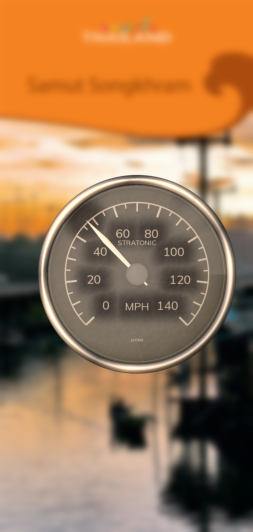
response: 47.5; mph
